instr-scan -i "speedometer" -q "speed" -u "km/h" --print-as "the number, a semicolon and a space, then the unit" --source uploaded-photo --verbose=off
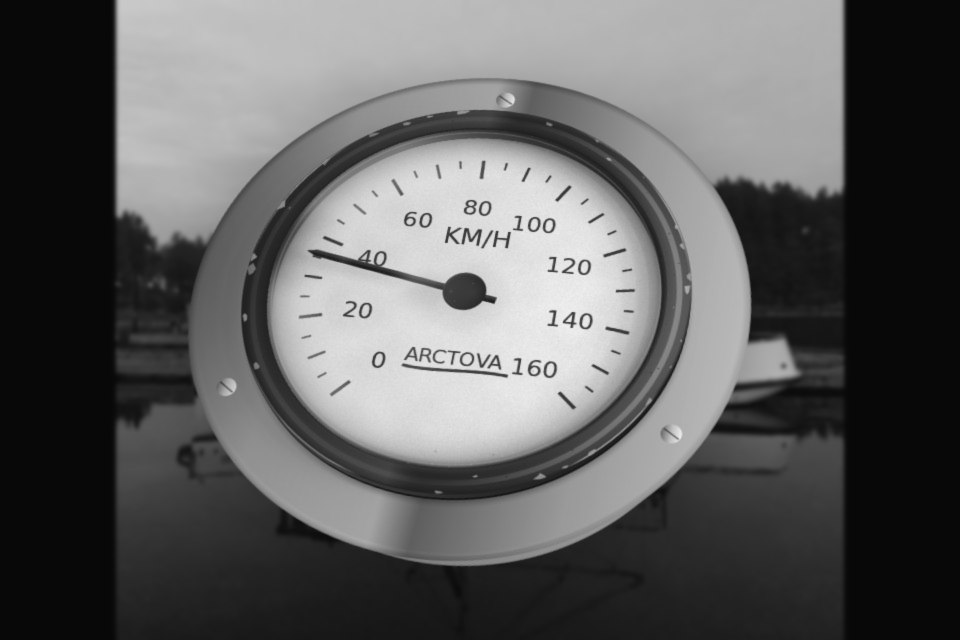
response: 35; km/h
